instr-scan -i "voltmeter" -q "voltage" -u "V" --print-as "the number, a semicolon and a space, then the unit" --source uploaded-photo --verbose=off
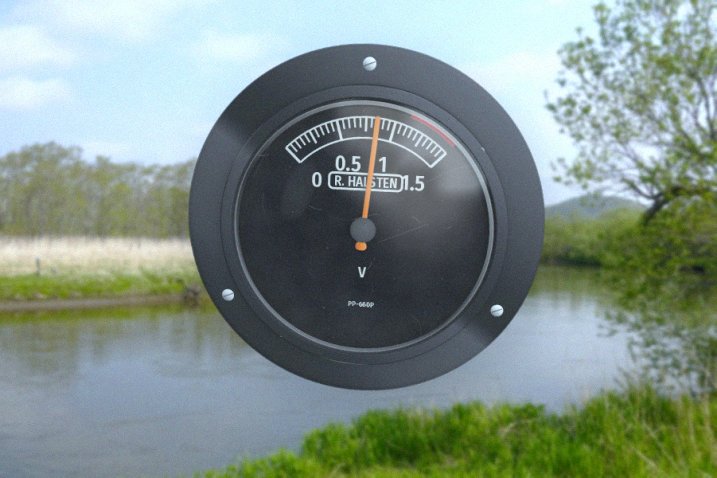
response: 0.85; V
